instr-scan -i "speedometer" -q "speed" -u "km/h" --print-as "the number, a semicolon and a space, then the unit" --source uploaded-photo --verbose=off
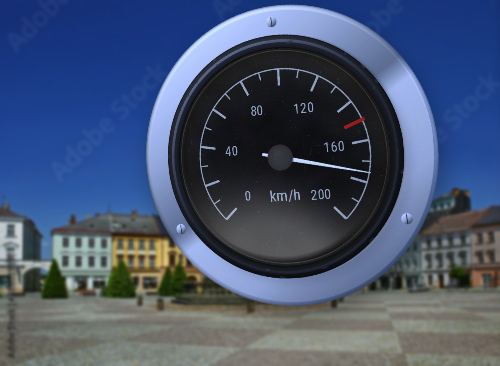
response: 175; km/h
